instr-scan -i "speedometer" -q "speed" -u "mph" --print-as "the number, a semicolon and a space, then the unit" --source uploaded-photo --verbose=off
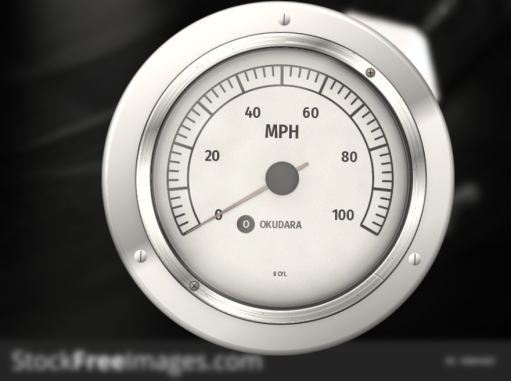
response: 0; mph
